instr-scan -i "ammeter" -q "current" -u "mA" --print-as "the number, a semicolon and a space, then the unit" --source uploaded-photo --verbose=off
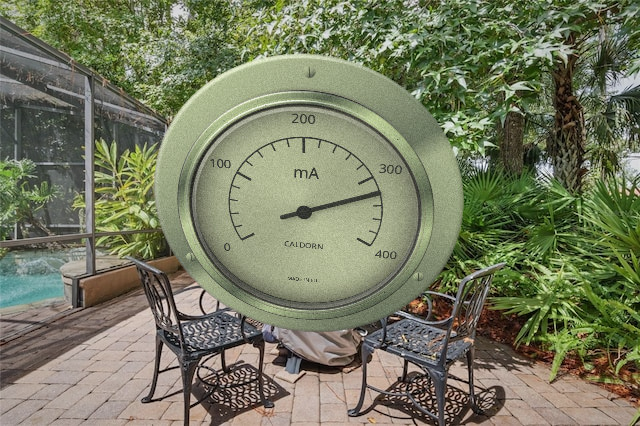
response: 320; mA
